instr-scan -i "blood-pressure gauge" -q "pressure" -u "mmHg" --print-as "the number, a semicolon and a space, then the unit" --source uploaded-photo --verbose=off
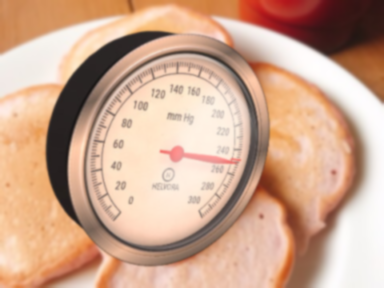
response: 250; mmHg
